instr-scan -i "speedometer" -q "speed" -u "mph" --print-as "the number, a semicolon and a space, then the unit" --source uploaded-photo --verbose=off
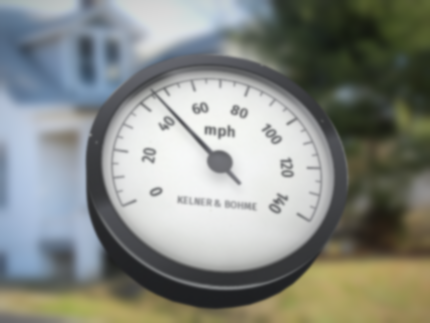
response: 45; mph
